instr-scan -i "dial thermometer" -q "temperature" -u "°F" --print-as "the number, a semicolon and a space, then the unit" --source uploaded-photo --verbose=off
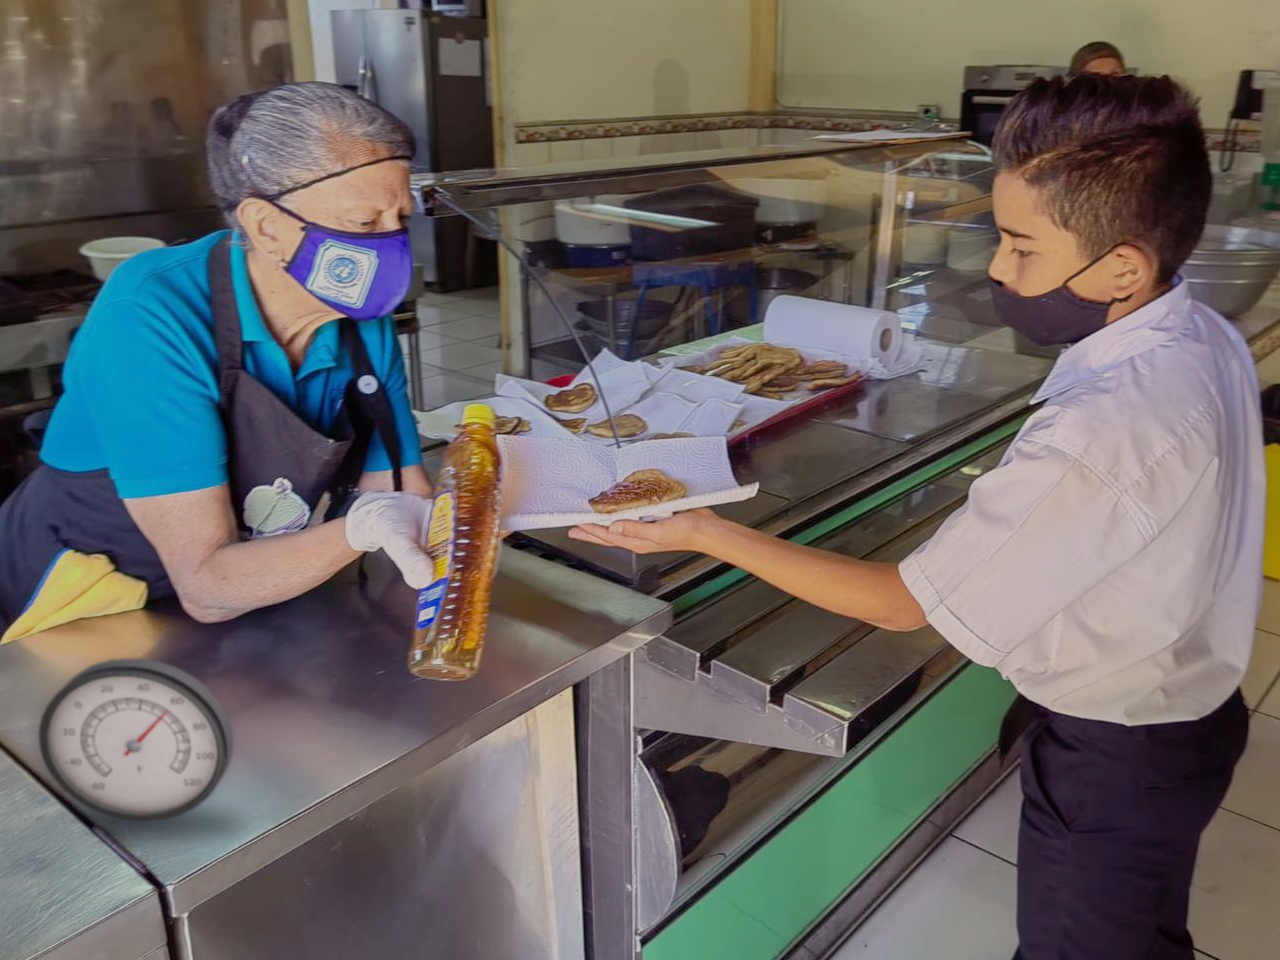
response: 60; °F
